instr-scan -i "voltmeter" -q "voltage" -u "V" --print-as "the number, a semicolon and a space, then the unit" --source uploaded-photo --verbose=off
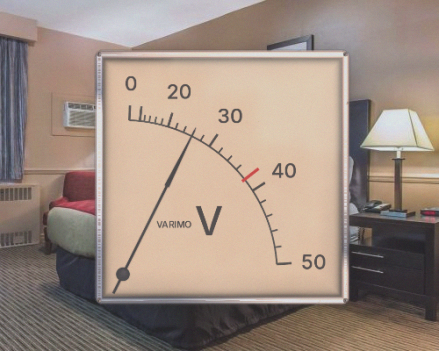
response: 26; V
